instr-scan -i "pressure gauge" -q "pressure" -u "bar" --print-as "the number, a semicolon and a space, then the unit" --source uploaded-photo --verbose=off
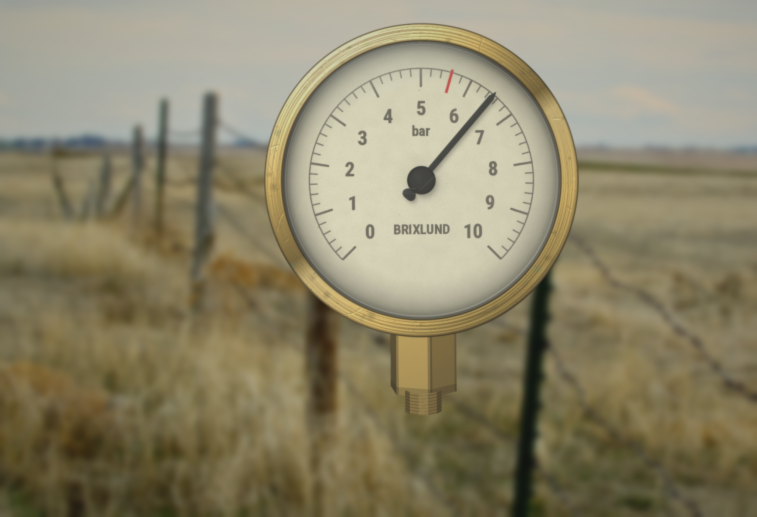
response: 6.5; bar
